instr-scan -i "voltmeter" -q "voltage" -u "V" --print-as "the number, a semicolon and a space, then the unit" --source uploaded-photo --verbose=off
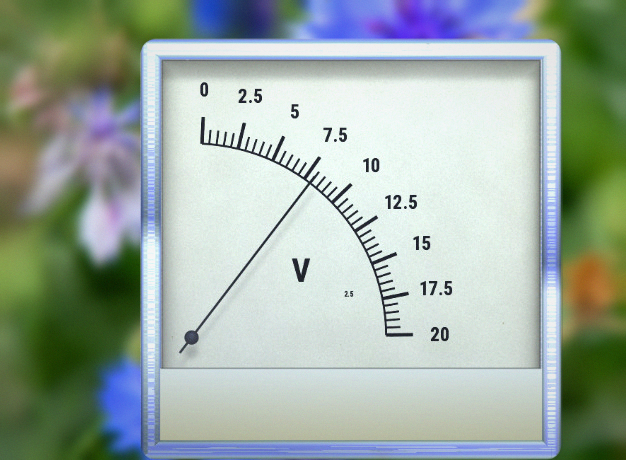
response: 8; V
